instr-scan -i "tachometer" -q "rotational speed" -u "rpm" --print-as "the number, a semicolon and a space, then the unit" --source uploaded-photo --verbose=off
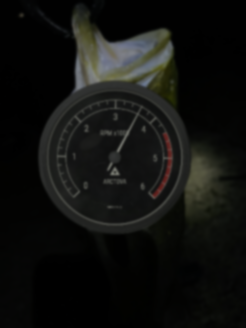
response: 3600; rpm
